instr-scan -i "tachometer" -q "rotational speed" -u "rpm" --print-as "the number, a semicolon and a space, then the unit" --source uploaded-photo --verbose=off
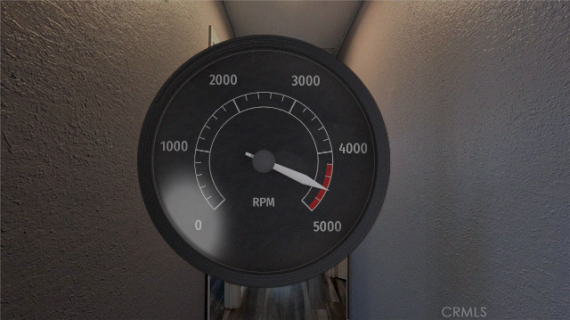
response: 4600; rpm
